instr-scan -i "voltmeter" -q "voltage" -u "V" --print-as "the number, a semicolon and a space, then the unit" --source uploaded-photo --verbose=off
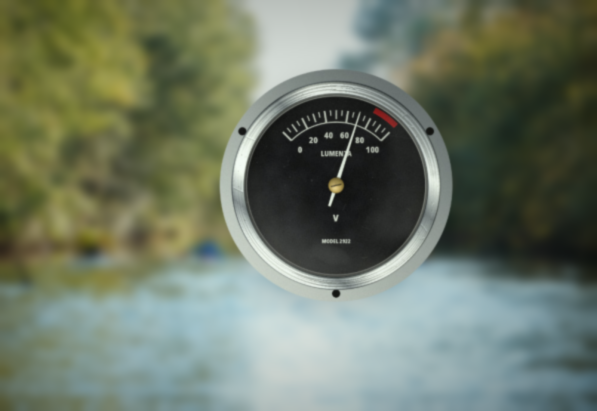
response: 70; V
